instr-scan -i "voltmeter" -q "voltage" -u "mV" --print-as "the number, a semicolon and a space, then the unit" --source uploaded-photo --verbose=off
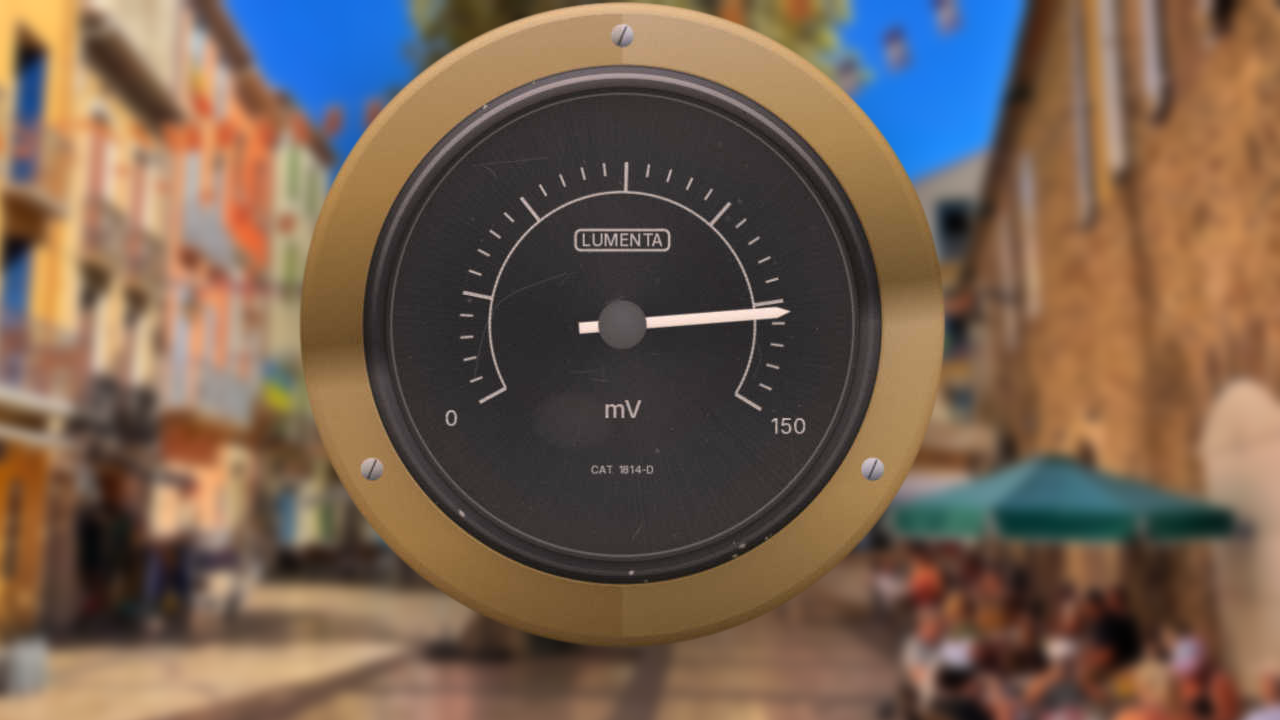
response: 127.5; mV
